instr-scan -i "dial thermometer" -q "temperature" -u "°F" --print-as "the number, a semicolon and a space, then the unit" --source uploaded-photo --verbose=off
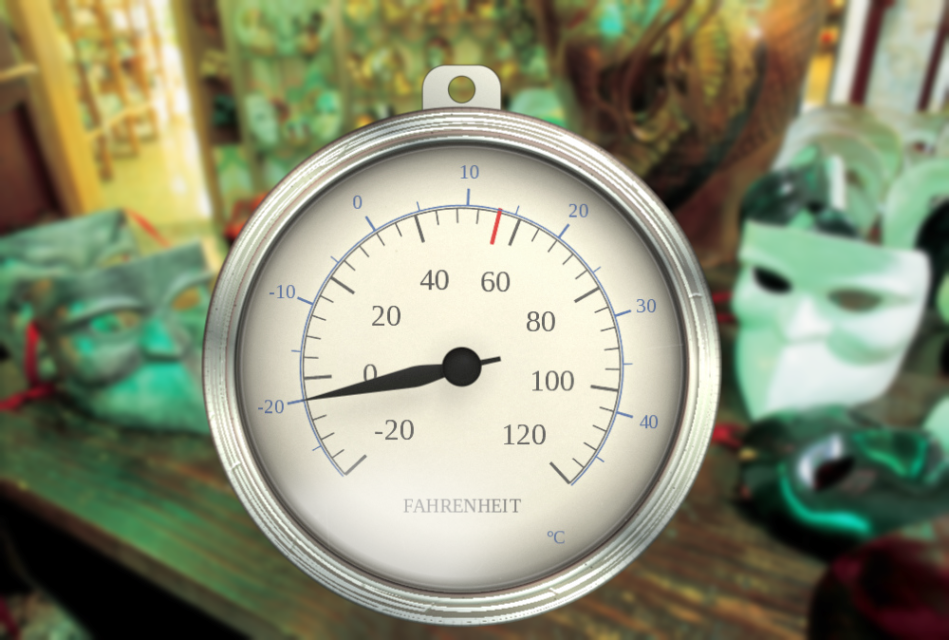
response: -4; °F
